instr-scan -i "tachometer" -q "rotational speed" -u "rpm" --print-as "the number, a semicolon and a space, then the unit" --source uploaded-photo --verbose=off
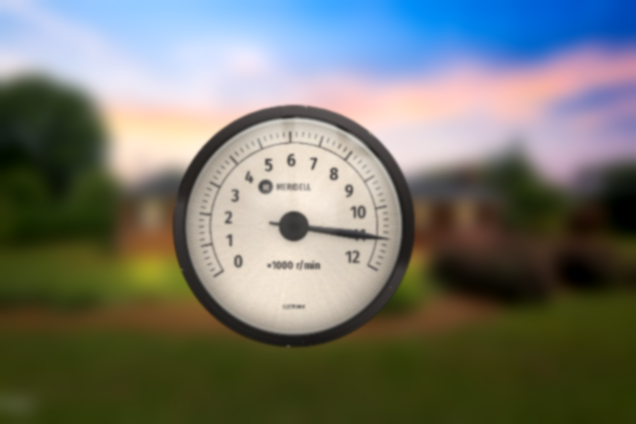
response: 11000; rpm
